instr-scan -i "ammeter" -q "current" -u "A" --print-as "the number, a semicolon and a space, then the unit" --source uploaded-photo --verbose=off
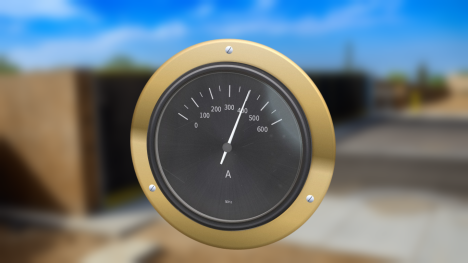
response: 400; A
